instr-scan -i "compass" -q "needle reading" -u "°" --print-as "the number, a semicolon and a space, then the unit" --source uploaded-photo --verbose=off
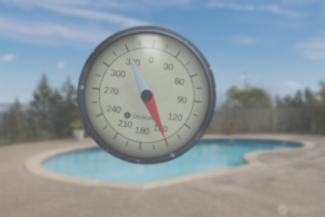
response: 150; °
